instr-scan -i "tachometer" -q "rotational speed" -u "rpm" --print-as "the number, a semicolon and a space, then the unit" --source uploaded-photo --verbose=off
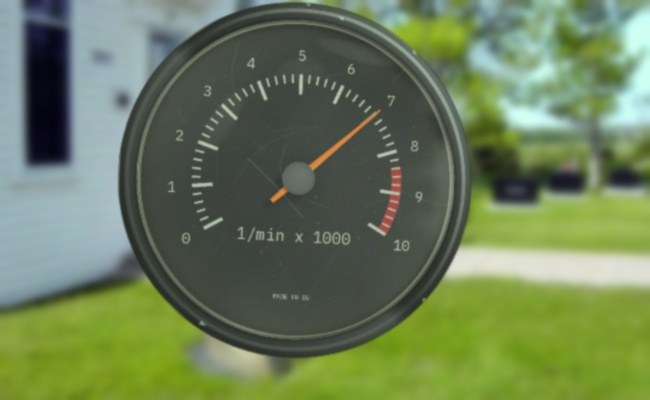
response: 7000; rpm
